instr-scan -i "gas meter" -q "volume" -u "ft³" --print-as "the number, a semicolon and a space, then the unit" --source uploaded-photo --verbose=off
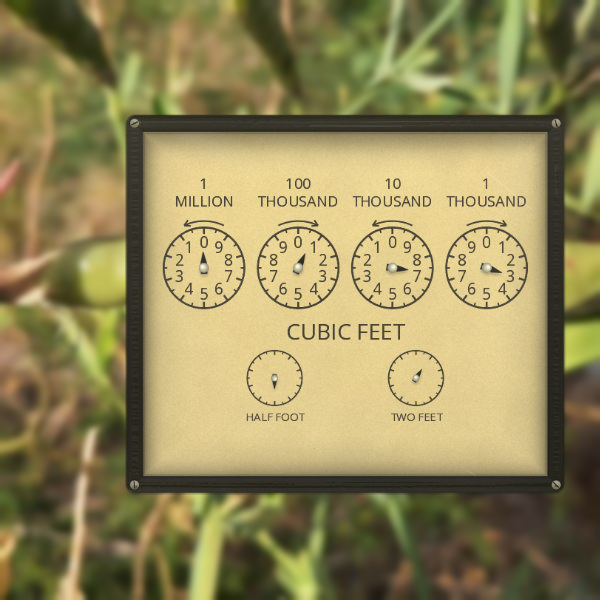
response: 7300; ft³
